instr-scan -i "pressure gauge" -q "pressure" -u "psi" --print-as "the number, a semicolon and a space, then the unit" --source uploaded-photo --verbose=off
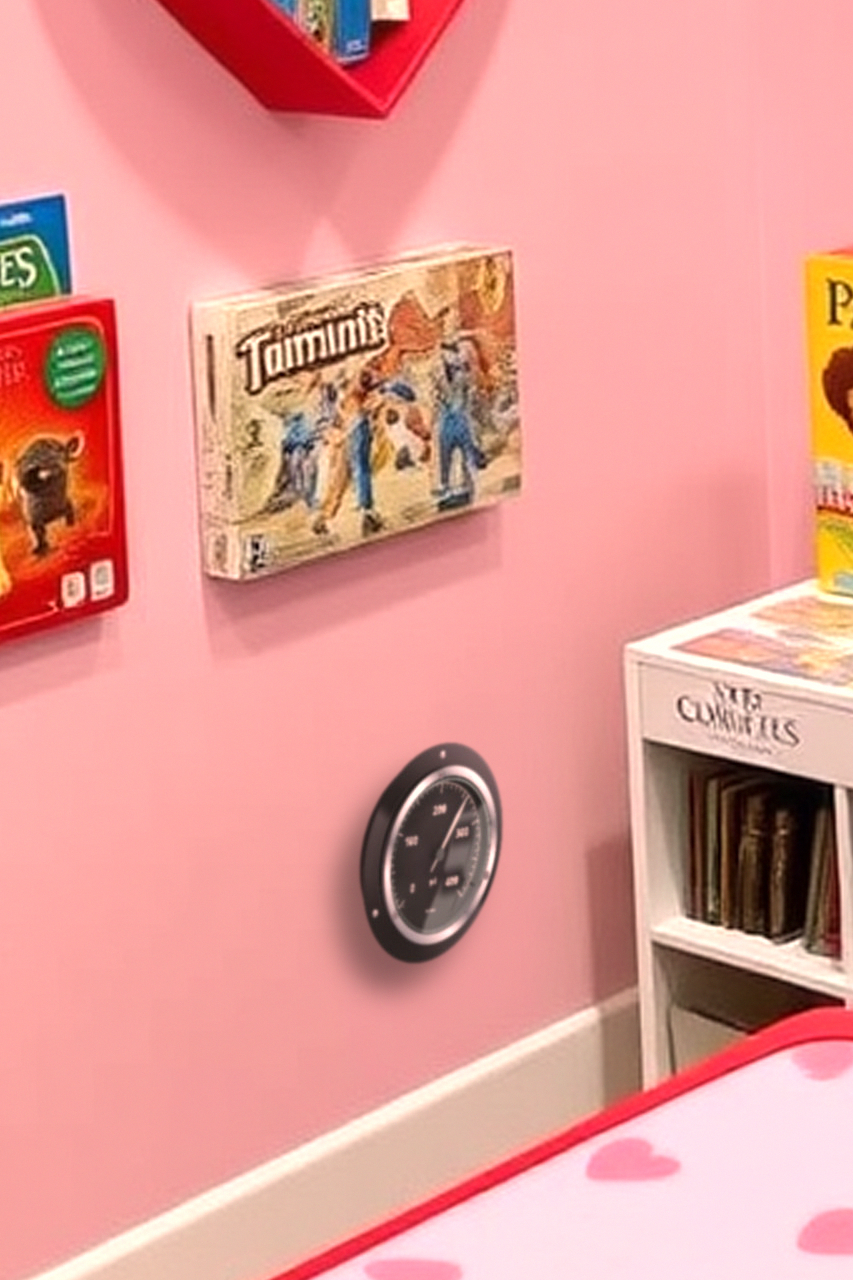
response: 250; psi
